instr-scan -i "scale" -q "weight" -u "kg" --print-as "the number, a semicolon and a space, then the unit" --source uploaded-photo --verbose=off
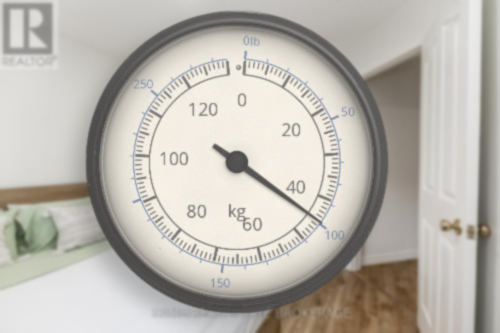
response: 45; kg
